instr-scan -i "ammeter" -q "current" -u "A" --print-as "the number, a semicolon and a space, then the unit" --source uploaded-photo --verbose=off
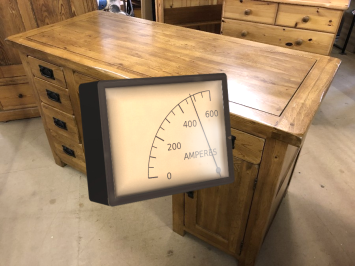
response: 475; A
